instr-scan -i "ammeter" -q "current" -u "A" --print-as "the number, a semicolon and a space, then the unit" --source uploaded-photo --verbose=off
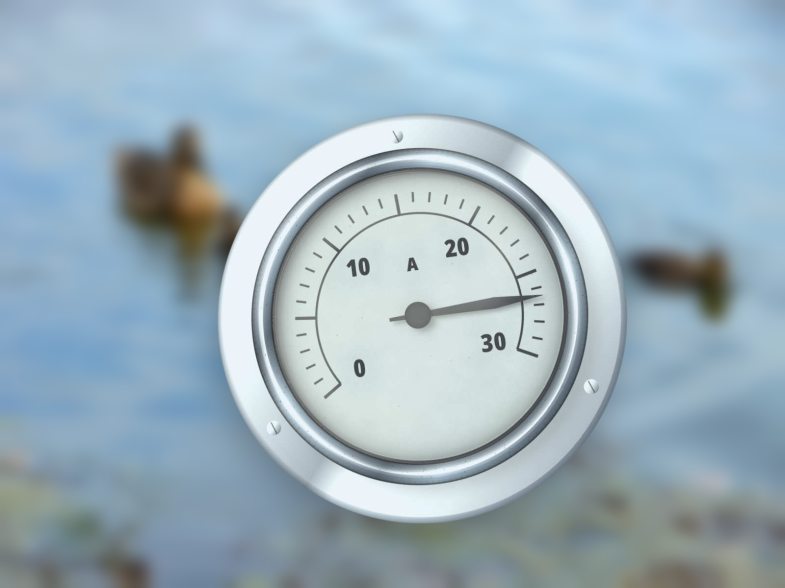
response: 26.5; A
